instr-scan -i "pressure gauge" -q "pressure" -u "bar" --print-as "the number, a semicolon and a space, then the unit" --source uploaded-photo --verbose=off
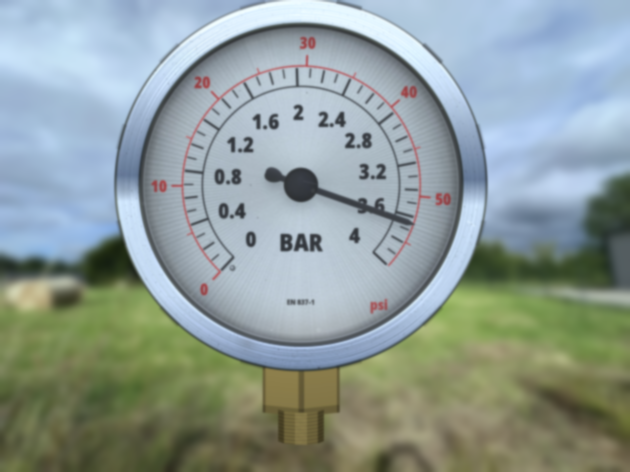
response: 3.65; bar
